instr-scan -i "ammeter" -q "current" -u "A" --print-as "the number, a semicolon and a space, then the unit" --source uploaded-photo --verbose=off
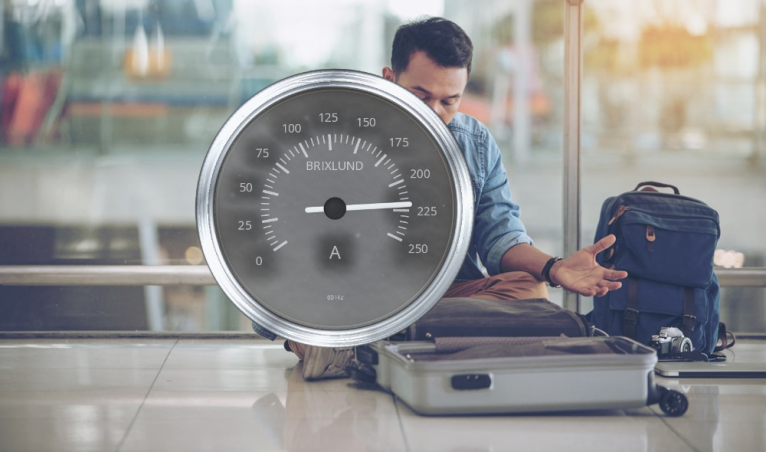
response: 220; A
